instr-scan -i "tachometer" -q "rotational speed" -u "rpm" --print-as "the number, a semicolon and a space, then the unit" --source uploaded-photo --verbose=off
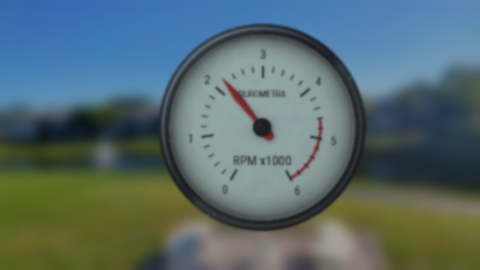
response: 2200; rpm
